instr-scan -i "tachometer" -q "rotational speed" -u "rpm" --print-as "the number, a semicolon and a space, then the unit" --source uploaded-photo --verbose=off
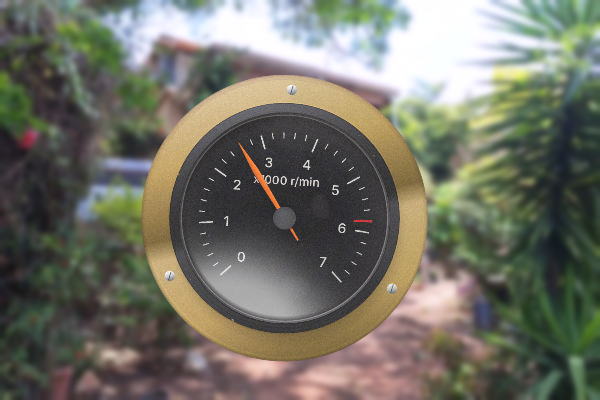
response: 2600; rpm
